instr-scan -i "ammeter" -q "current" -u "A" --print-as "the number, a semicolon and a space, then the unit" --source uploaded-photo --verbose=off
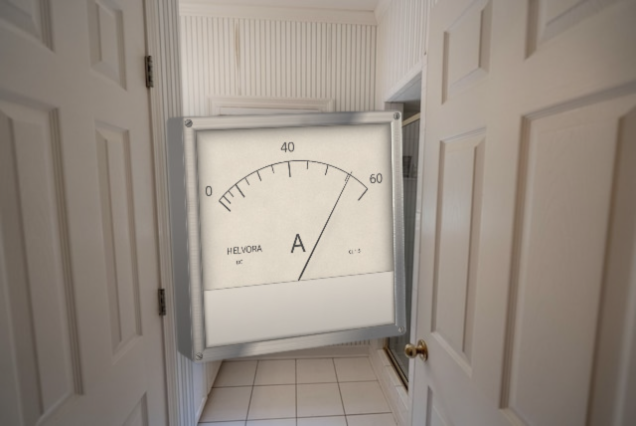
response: 55; A
